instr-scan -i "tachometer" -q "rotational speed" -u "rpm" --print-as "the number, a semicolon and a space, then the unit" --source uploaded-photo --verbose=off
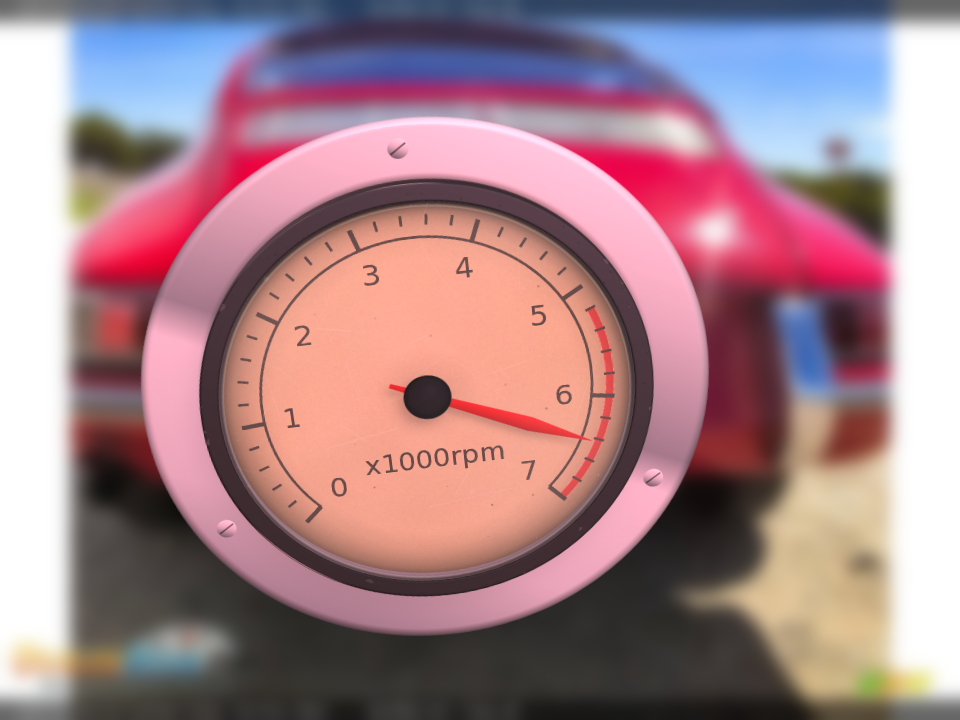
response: 6400; rpm
